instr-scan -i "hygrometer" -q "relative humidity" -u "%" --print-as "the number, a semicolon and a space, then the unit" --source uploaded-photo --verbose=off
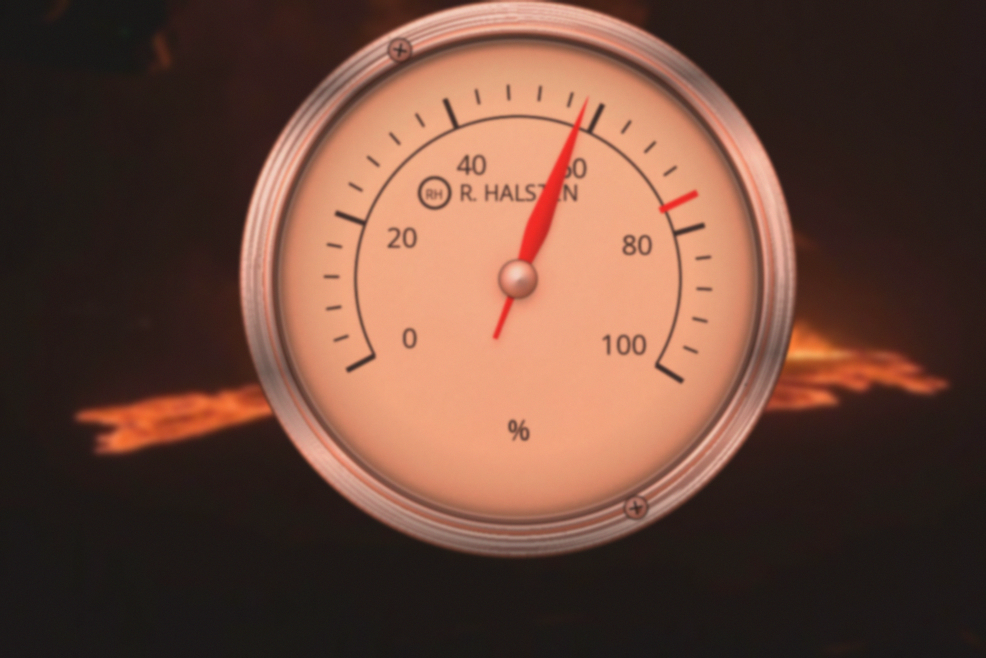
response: 58; %
